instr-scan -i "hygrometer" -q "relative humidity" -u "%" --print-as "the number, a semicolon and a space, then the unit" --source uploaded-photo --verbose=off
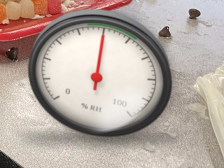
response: 50; %
